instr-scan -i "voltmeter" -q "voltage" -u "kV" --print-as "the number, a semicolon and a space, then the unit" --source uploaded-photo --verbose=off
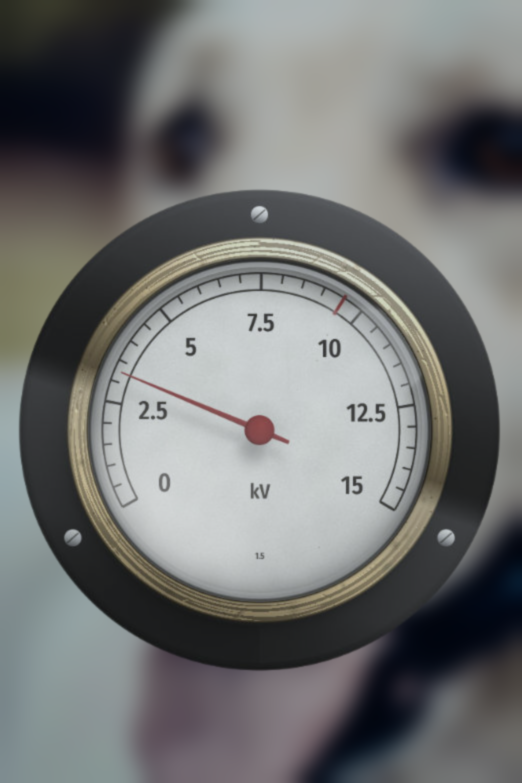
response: 3.25; kV
